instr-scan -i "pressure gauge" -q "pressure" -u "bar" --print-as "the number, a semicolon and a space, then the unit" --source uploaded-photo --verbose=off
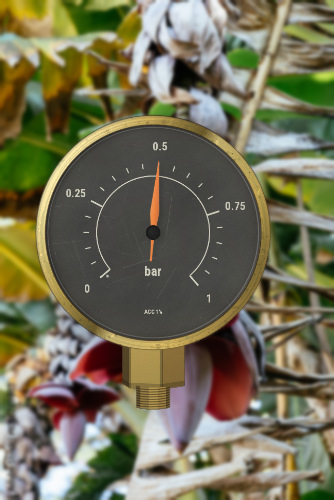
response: 0.5; bar
